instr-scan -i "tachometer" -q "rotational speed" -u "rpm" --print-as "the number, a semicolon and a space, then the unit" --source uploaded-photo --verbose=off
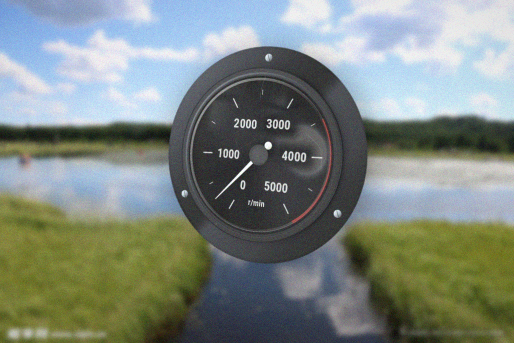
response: 250; rpm
